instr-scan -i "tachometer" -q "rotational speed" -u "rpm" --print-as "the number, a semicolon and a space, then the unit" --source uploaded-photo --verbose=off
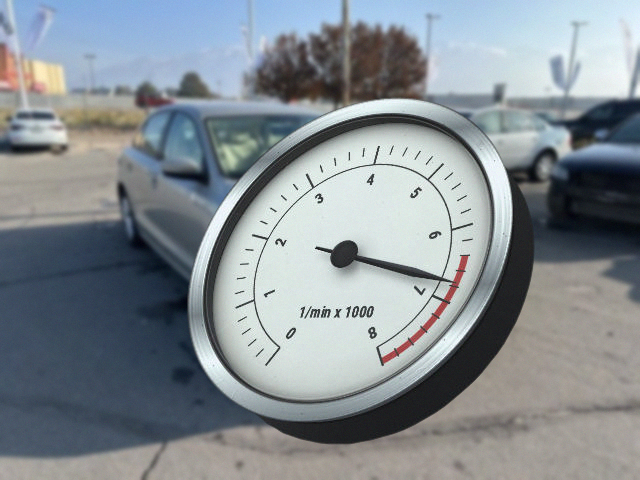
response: 6800; rpm
